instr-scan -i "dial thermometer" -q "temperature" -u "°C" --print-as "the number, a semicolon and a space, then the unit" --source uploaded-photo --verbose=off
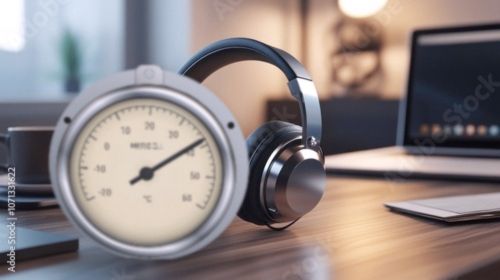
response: 38; °C
